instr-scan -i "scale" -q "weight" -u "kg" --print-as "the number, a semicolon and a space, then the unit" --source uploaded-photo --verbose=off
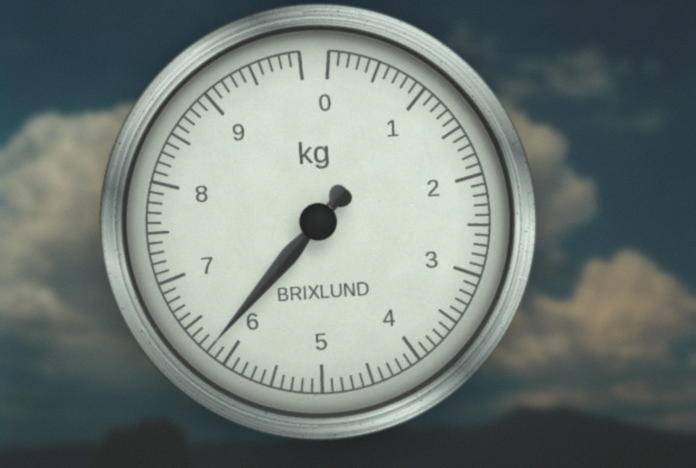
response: 6.2; kg
